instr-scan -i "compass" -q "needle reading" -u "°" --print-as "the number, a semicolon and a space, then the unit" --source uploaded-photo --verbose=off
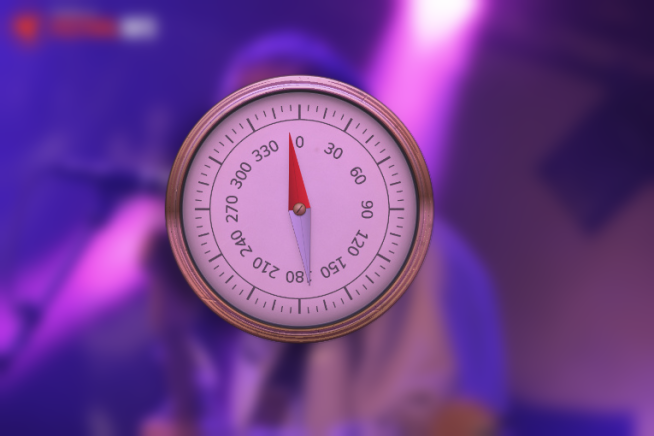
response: 352.5; °
